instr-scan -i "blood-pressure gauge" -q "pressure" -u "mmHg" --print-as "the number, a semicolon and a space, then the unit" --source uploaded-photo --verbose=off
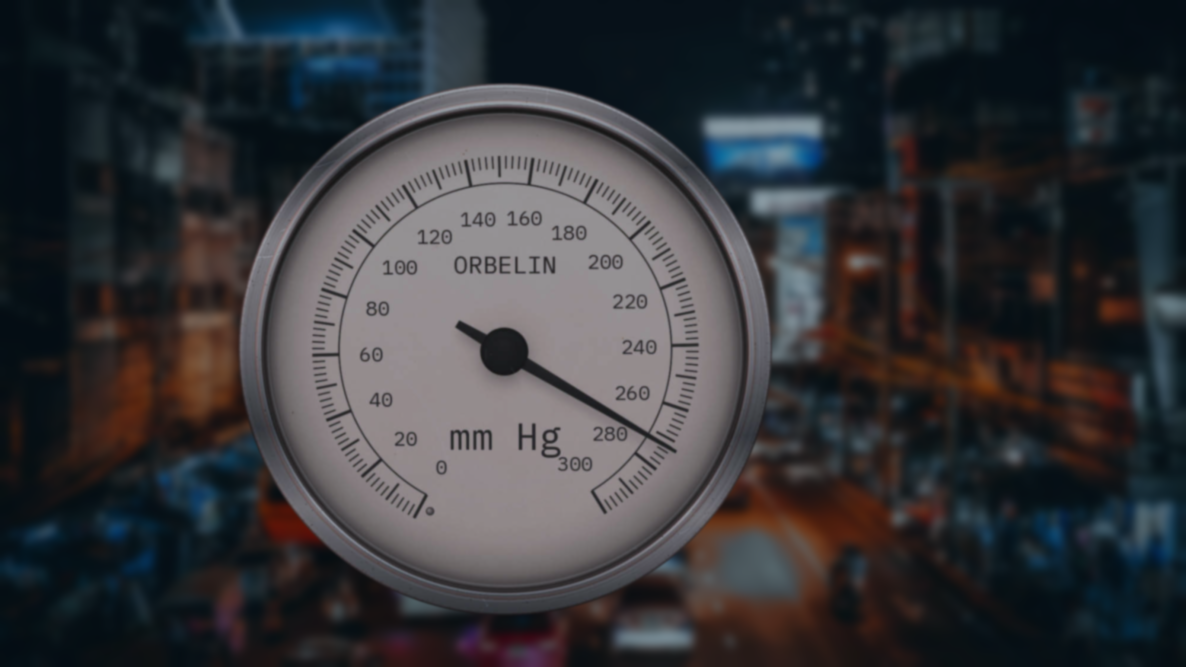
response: 272; mmHg
